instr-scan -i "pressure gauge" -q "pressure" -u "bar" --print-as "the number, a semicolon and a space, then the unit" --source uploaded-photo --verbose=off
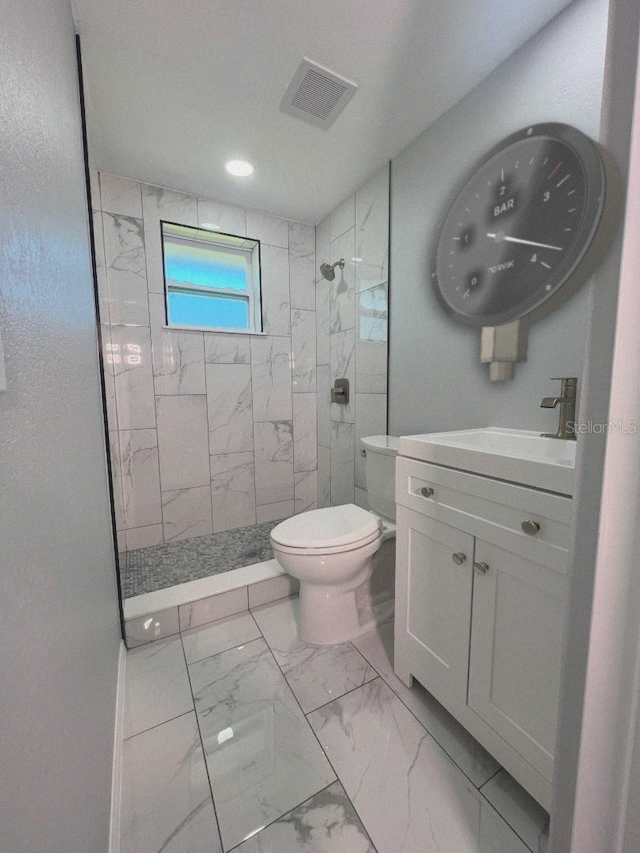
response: 3.8; bar
